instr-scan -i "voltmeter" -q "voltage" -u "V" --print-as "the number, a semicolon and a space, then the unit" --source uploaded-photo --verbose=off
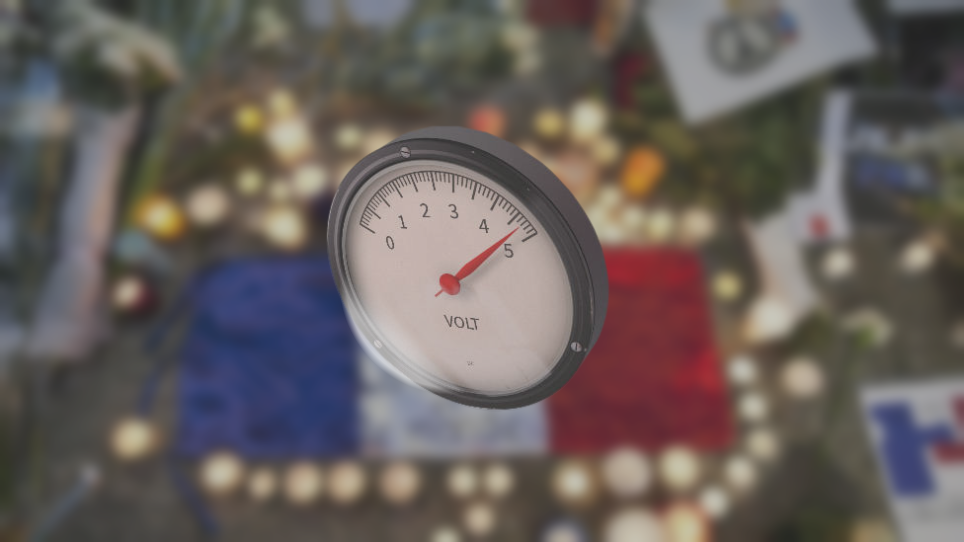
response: 4.7; V
